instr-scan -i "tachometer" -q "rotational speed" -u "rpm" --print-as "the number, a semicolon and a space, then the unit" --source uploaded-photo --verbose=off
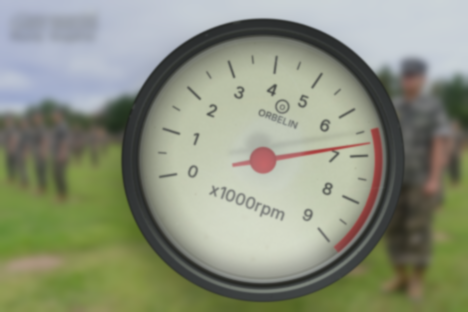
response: 6750; rpm
